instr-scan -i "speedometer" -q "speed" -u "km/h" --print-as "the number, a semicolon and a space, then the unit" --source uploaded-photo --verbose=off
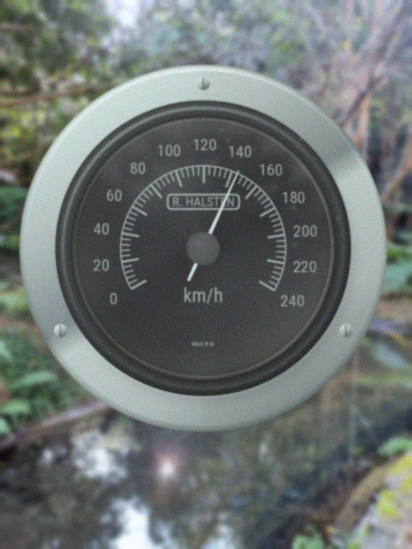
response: 144; km/h
